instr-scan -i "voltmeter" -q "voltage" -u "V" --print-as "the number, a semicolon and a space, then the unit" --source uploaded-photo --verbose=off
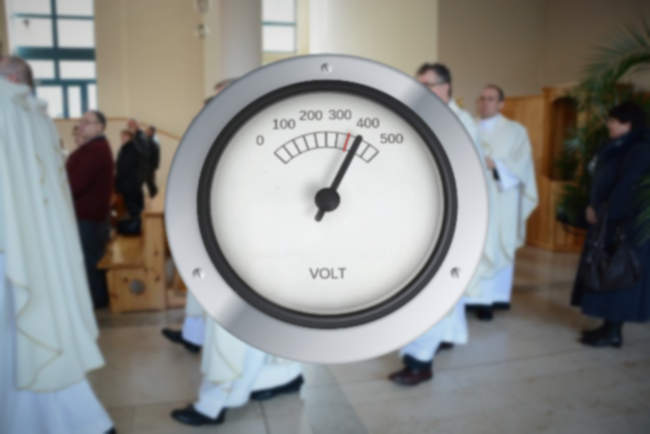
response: 400; V
